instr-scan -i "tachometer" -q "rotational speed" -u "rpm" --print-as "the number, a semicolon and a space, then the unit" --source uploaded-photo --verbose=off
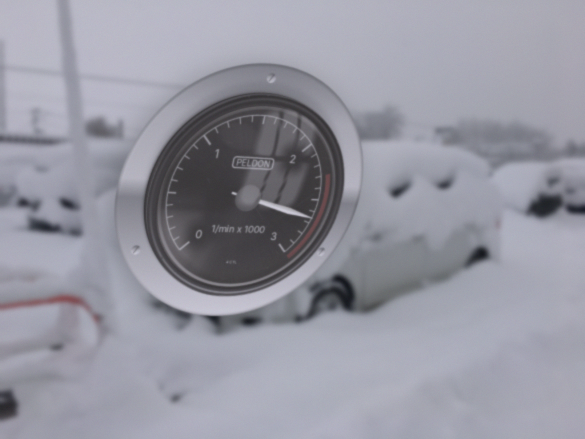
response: 2650; rpm
